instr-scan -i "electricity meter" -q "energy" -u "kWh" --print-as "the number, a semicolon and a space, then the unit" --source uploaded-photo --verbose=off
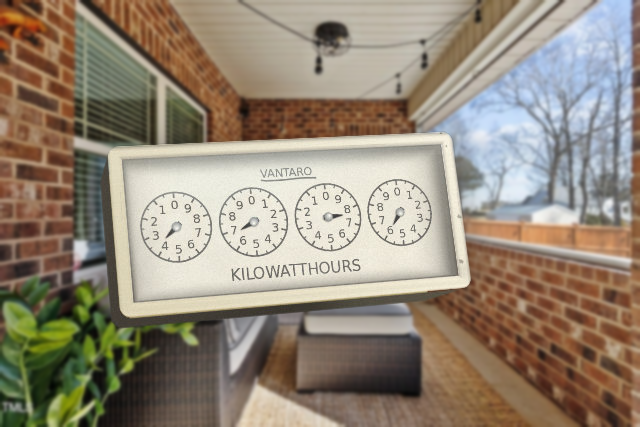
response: 3676; kWh
